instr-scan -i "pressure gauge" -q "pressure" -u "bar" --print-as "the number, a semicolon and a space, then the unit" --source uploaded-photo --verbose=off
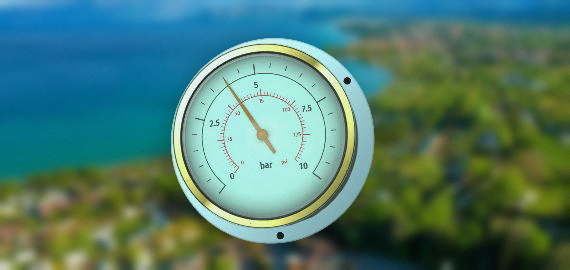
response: 4; bar
